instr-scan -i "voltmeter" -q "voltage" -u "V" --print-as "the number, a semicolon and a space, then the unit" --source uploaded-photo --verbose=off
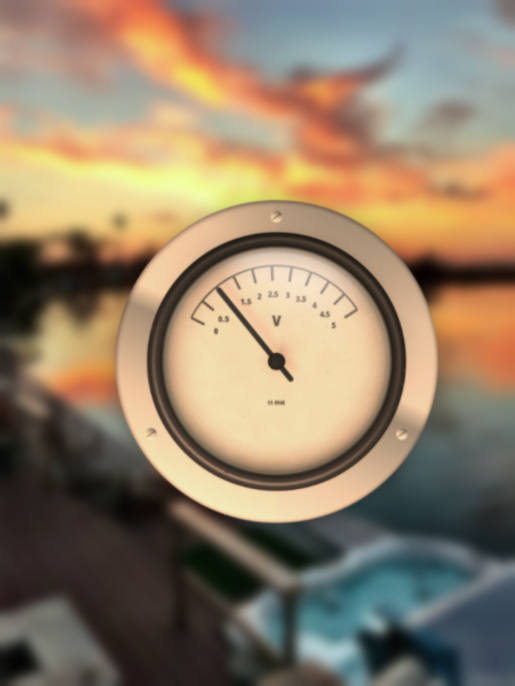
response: 1; V
